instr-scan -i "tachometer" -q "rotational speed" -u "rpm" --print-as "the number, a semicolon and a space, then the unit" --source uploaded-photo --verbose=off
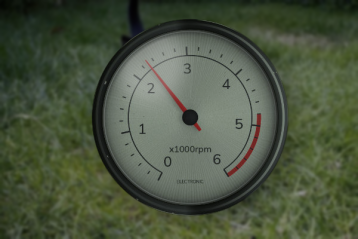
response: 2300; rpm
